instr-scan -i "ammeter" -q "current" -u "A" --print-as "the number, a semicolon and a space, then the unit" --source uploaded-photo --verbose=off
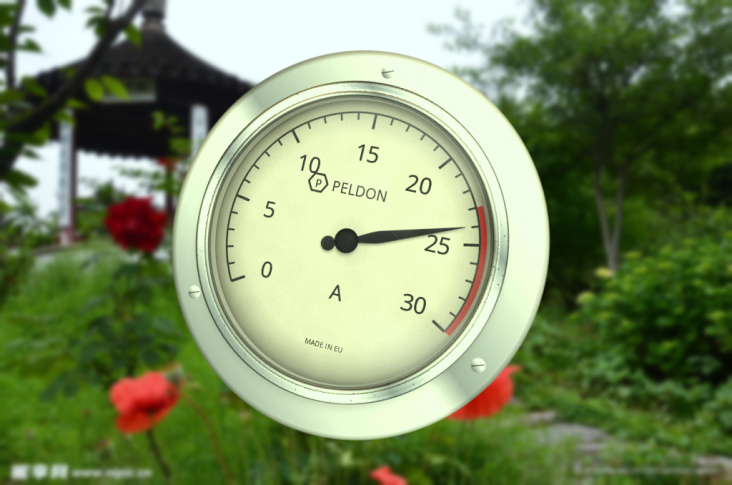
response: 24; A
